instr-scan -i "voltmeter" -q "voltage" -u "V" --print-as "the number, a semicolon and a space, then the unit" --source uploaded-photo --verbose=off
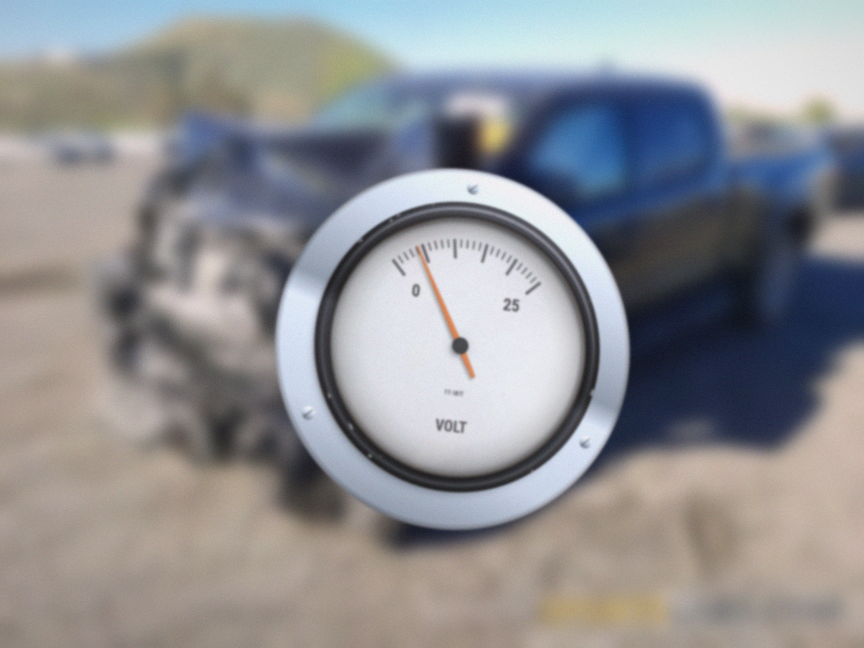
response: 4; V
